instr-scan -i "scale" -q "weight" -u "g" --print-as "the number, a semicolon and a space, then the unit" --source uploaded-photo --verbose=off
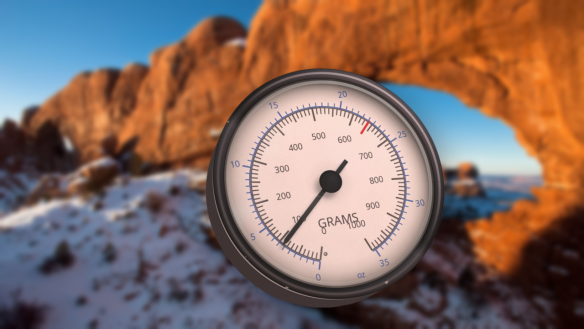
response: 90; g
